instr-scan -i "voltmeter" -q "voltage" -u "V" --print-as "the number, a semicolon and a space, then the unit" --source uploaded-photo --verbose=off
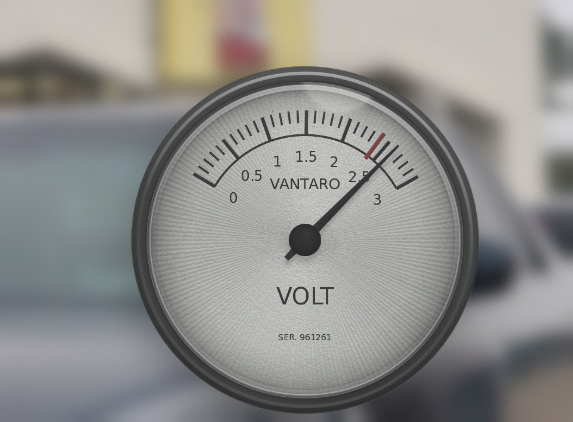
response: 2.6; V
